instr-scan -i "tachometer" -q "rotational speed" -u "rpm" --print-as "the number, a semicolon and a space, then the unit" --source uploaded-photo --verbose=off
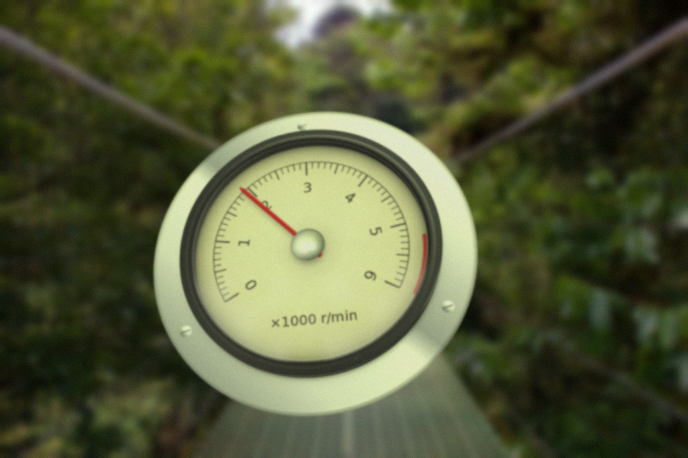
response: 1900; rpm
